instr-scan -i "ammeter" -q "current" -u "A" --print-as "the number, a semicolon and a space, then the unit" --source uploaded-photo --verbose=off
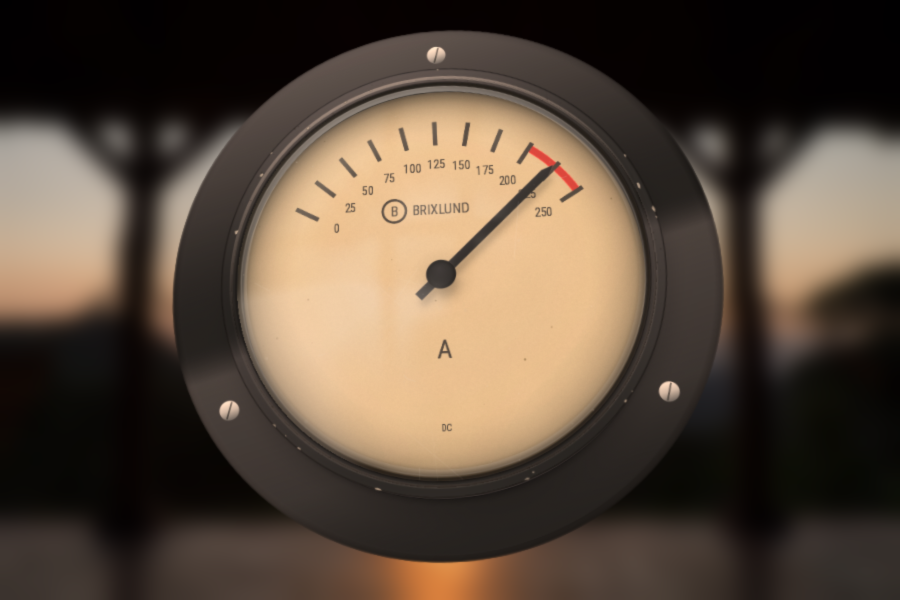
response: 225; A
